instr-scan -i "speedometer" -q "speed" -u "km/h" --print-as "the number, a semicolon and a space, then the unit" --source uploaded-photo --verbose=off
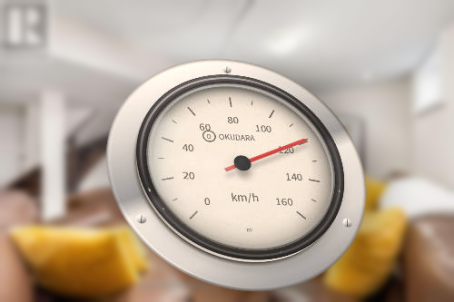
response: 120; km/h
